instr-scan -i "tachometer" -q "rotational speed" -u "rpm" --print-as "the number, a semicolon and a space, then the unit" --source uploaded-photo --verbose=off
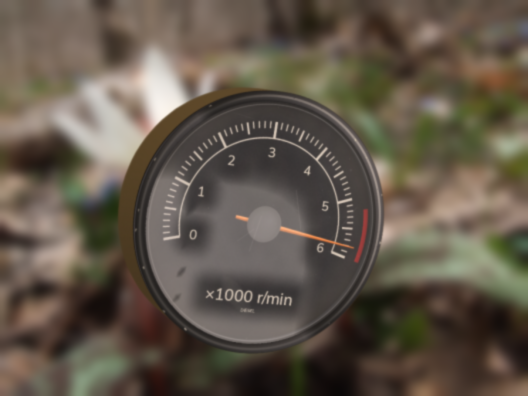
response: 5800; rpm
